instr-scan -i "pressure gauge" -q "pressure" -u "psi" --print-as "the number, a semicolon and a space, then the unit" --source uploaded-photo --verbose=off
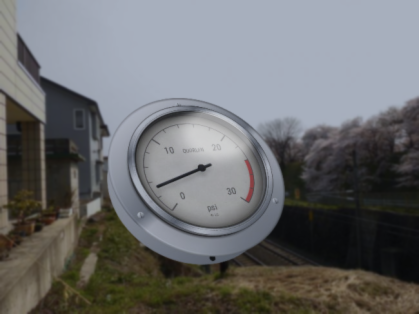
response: 3; psi
